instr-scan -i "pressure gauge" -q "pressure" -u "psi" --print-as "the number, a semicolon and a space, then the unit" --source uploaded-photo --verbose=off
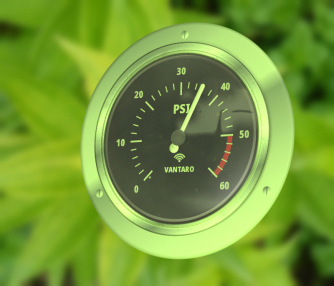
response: 36; psi
